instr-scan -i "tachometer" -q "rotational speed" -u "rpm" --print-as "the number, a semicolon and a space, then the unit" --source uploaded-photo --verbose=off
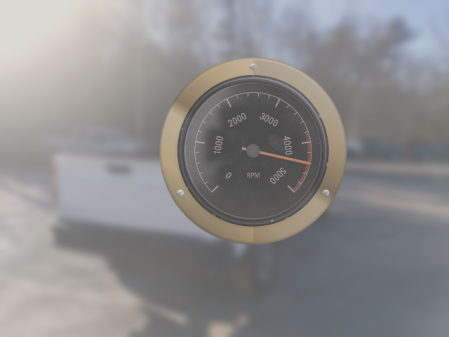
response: 4400; rpm
